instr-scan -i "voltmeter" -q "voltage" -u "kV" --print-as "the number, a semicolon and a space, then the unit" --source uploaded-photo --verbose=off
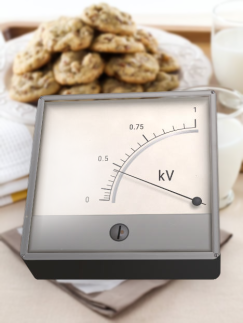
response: 0.45; kV
